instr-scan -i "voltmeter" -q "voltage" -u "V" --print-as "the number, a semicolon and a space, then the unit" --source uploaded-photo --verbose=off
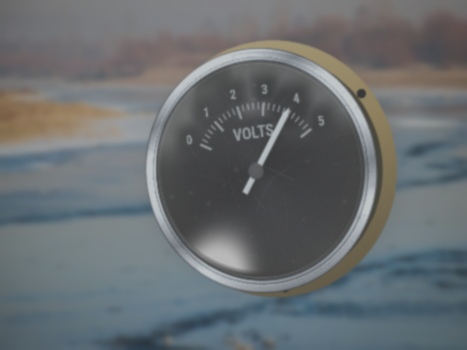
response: 4; V
